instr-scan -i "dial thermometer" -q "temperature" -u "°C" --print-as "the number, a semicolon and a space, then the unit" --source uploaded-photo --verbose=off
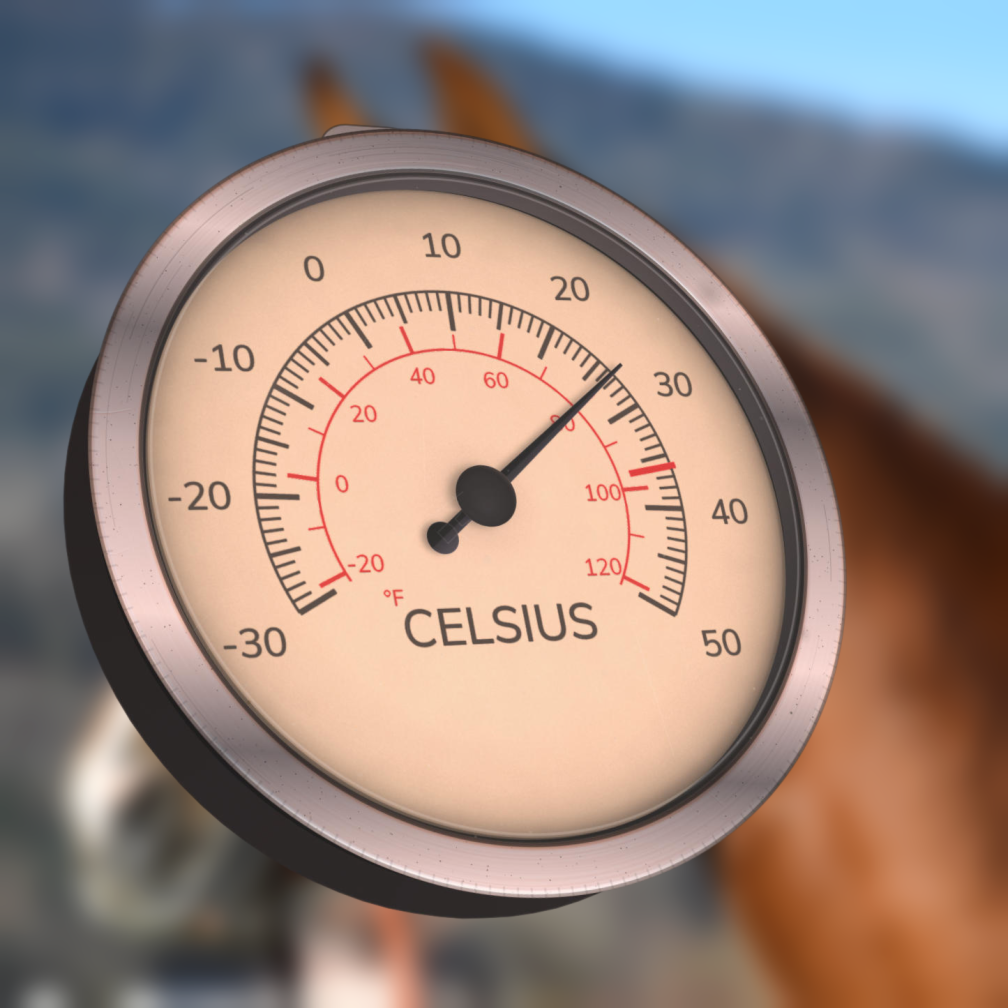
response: 26.5; °C
